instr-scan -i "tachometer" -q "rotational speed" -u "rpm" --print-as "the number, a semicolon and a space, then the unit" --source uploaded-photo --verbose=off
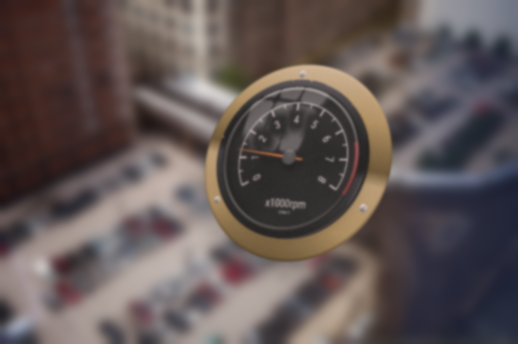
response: 1250; rpm
